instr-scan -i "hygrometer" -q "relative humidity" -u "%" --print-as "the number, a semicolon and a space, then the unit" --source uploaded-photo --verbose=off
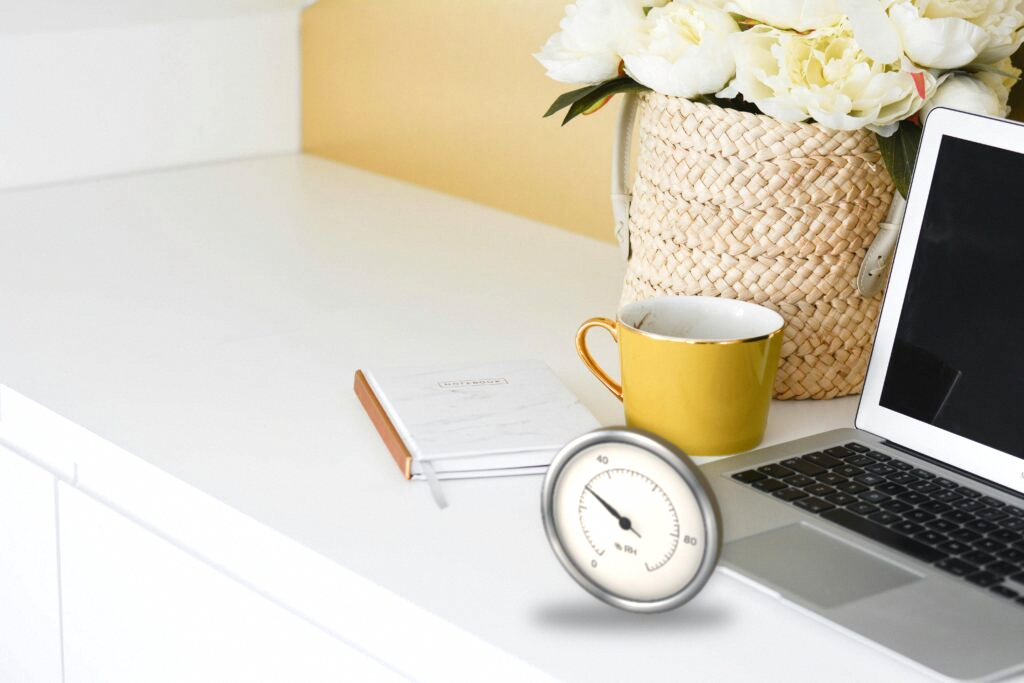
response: 30; %
